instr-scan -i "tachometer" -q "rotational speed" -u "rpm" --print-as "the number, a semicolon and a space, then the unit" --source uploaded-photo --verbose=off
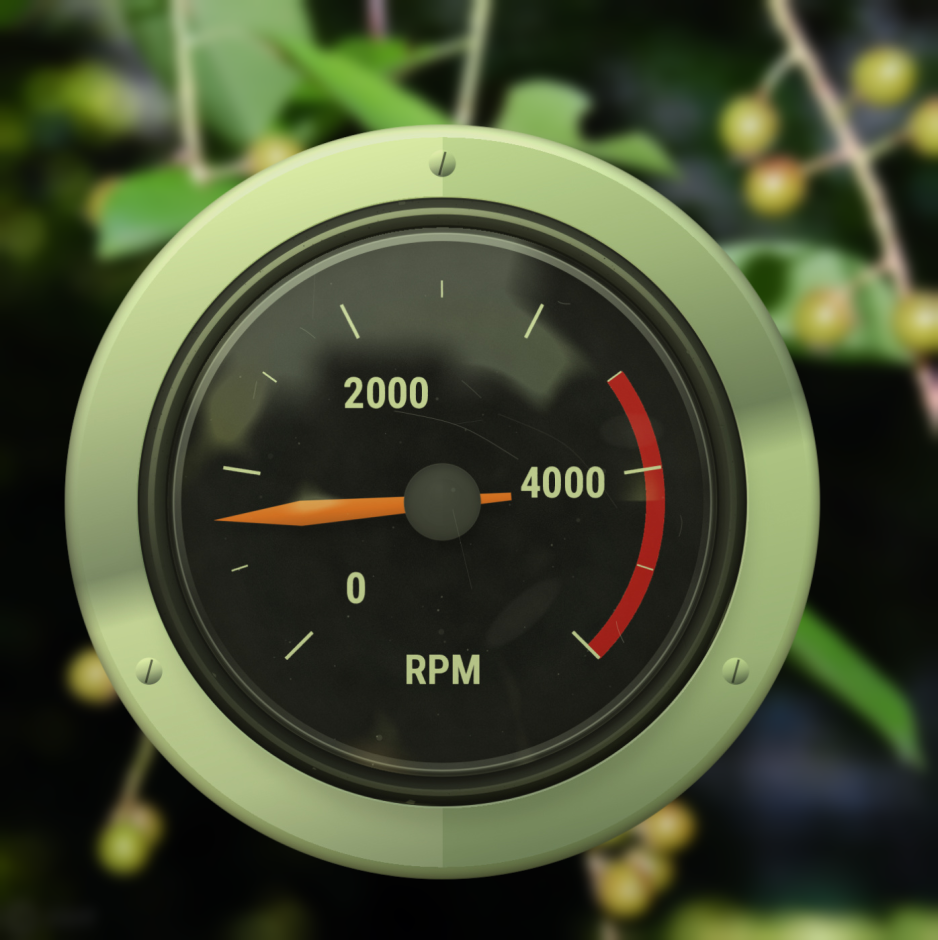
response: 750; rpm
